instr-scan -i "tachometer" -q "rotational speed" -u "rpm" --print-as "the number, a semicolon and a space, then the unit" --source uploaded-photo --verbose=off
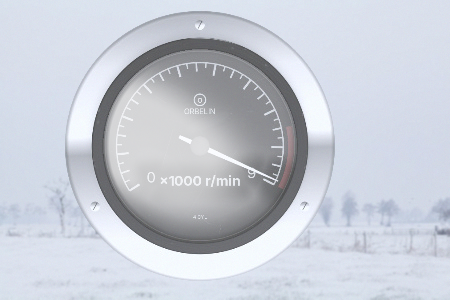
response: 8875; rpm
